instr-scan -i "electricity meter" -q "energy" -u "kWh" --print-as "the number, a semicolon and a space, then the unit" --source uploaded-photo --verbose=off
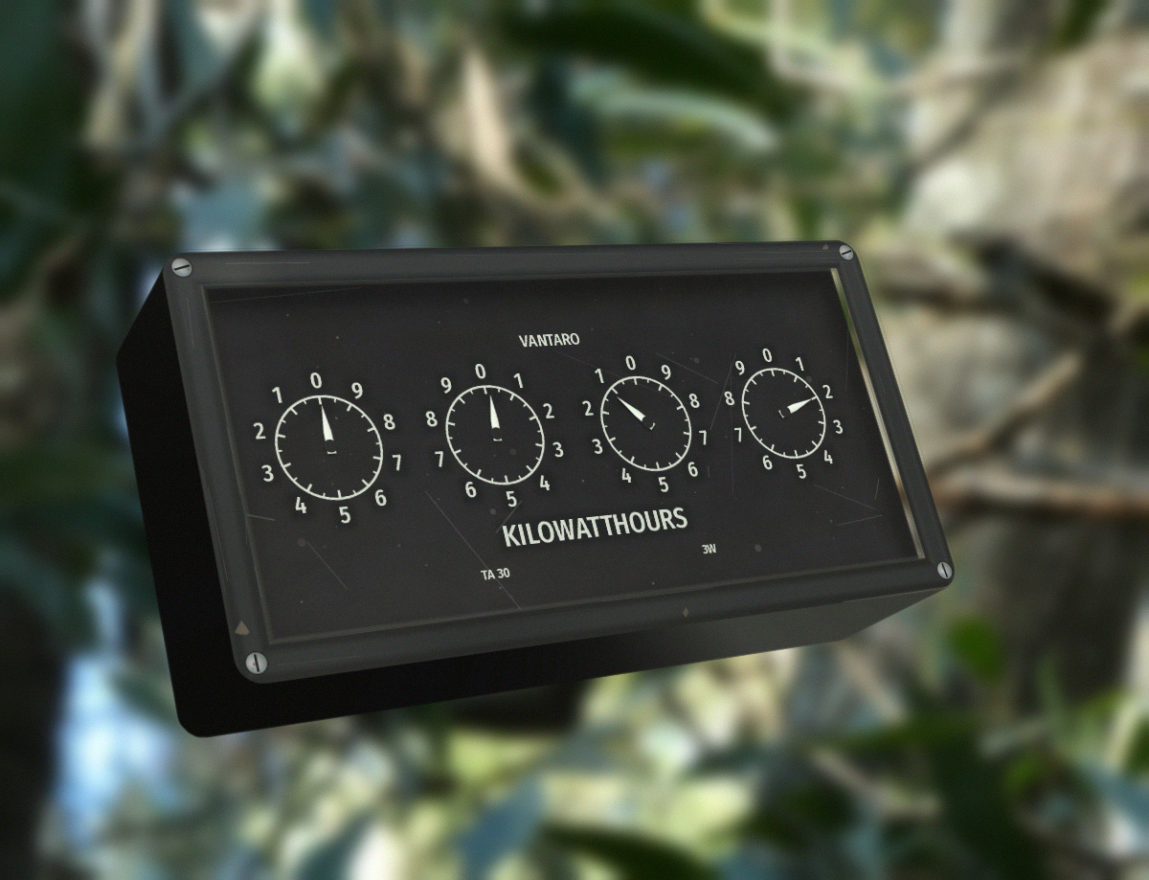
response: 12; kWh
